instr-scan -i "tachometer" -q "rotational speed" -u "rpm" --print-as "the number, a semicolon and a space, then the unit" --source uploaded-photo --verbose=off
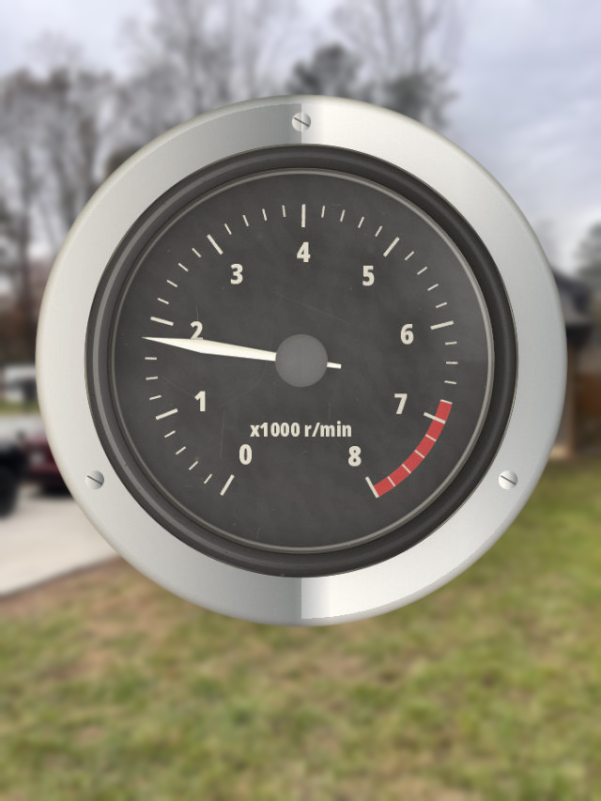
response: 1800; rpm
